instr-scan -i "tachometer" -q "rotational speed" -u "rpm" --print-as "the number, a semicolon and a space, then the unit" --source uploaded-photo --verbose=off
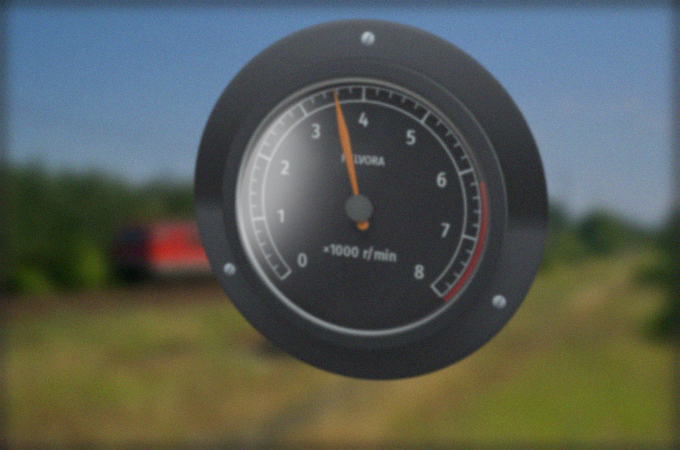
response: 3600; rpm
